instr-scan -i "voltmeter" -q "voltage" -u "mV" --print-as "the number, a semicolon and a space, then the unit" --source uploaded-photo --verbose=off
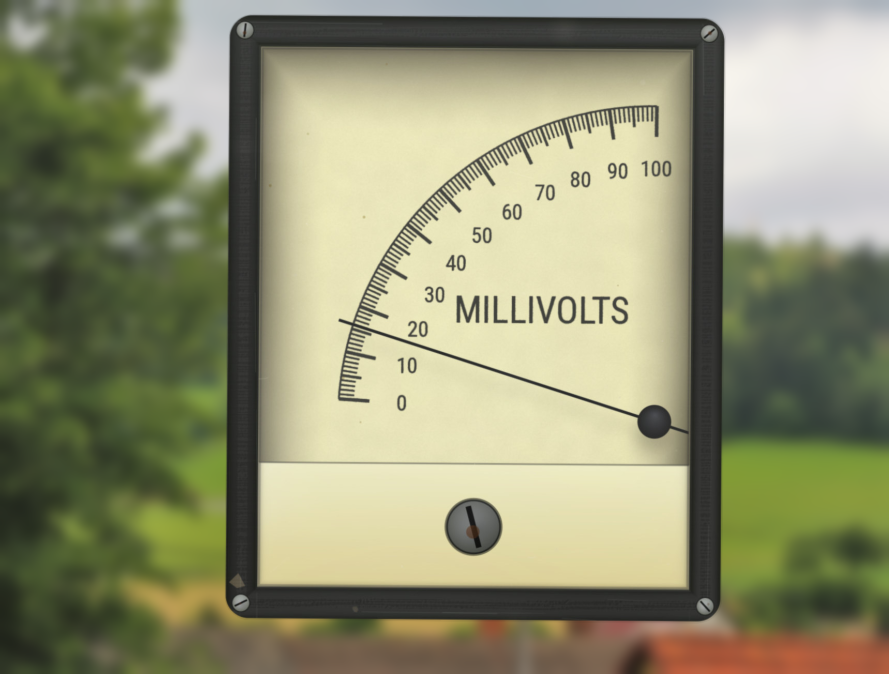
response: 16; mV
